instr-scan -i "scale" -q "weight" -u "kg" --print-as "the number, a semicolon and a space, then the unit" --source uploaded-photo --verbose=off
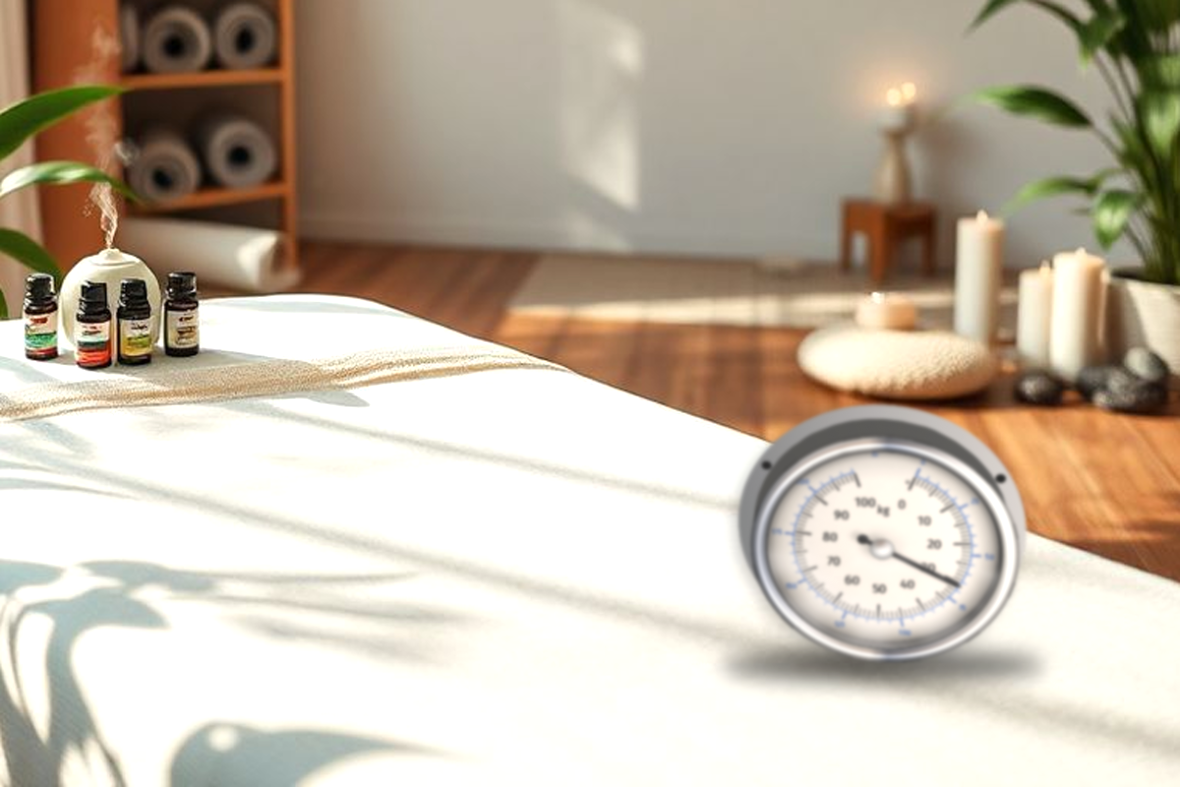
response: 30; kg
